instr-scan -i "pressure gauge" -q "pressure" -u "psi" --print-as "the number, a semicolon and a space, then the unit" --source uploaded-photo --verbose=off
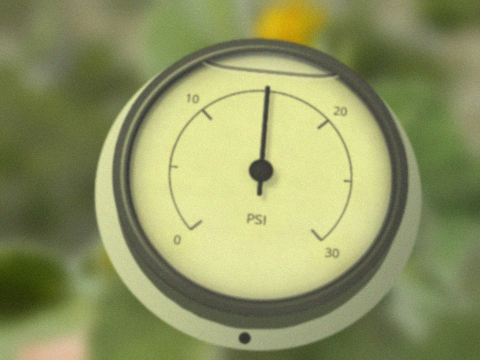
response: 15; psi
